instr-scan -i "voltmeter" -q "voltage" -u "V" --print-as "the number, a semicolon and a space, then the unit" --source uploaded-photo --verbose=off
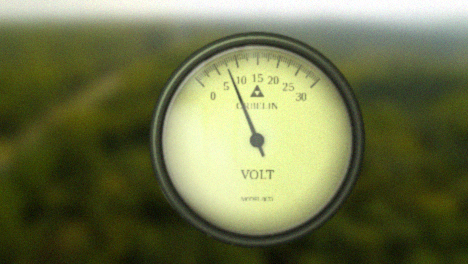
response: 7.5; V
